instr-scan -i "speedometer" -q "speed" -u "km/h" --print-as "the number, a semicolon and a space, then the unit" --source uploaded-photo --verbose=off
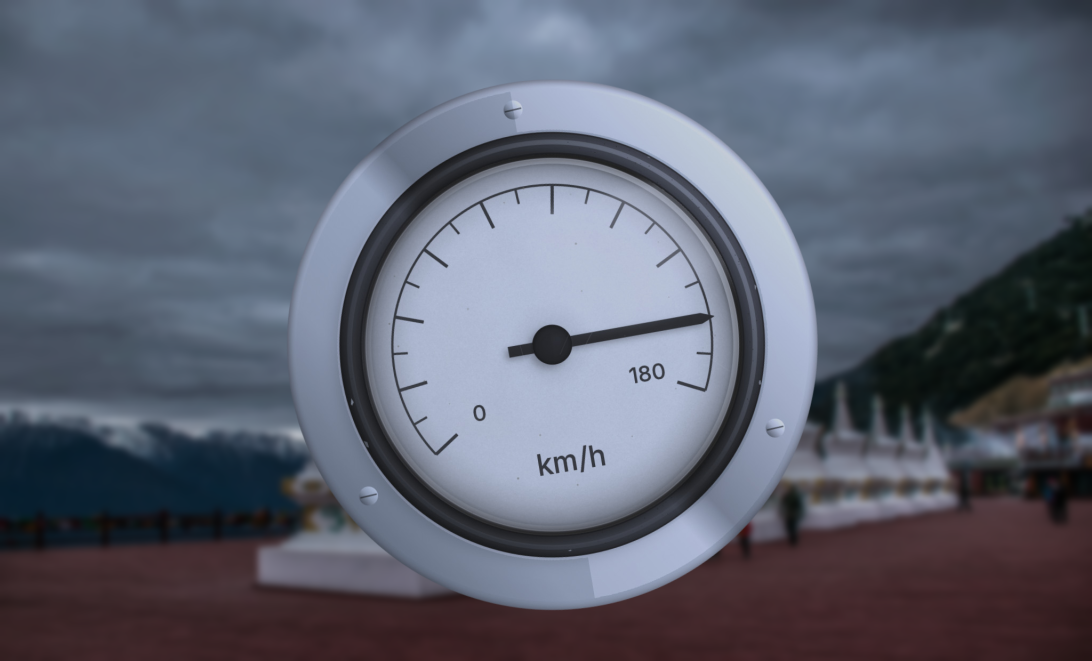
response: 160; km/h
